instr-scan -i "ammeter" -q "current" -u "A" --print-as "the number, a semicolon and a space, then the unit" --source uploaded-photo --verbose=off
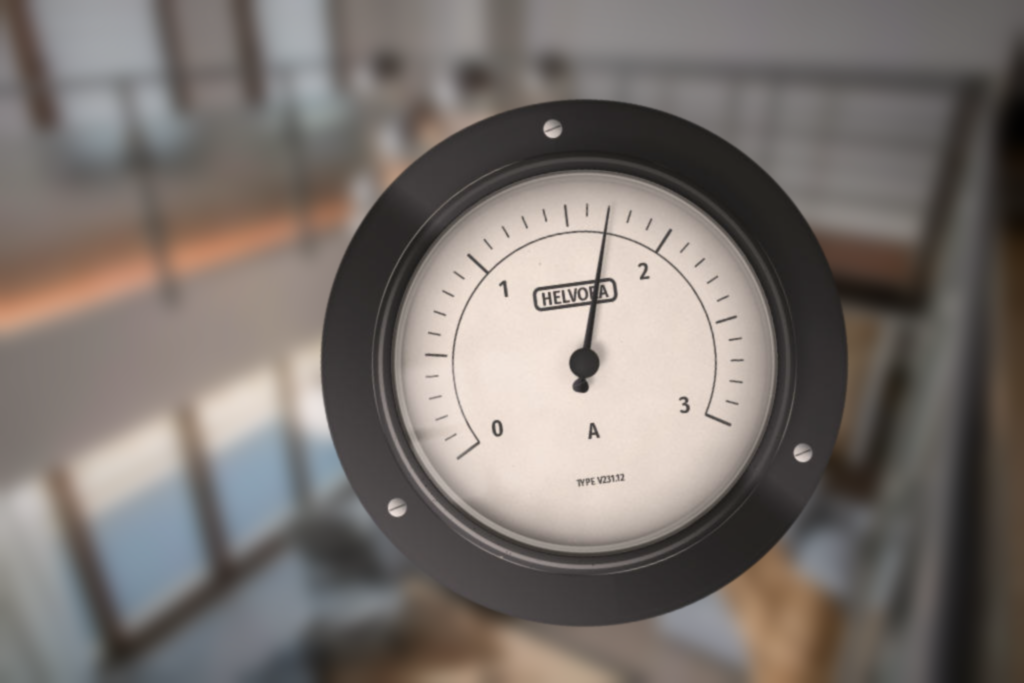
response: 1.7; A
